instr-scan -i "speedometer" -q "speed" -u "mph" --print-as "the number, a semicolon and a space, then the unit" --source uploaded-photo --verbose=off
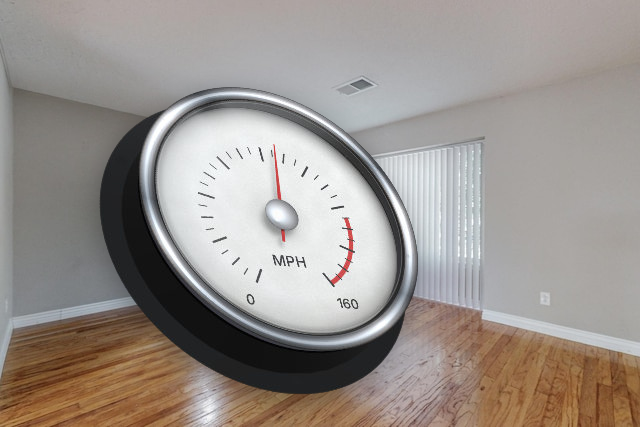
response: 85; mph
